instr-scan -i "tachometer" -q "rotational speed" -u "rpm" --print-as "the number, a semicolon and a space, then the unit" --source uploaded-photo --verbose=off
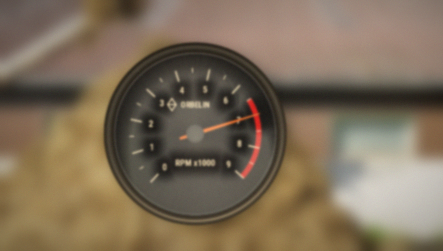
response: 7000; rpm
